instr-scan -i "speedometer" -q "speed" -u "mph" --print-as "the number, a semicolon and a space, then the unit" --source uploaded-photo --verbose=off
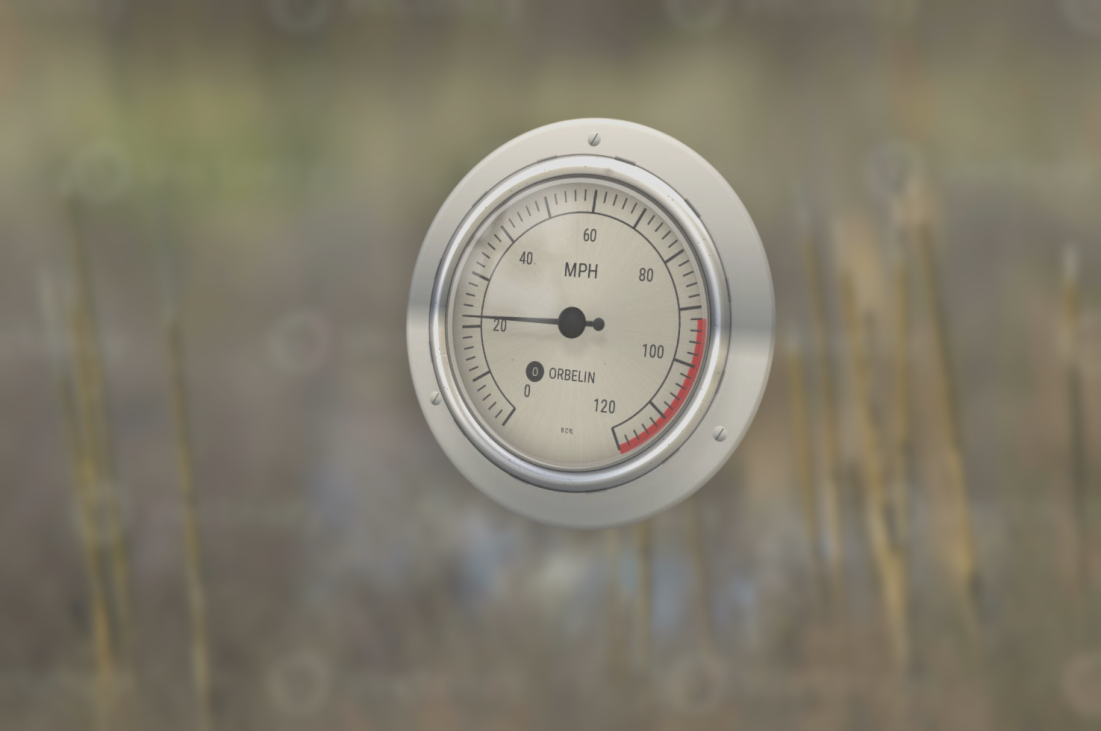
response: 22; mph
